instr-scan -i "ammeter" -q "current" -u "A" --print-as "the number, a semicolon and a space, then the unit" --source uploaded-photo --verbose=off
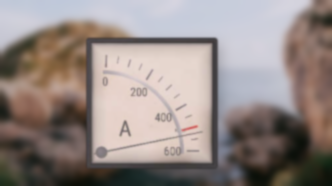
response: 525; A
